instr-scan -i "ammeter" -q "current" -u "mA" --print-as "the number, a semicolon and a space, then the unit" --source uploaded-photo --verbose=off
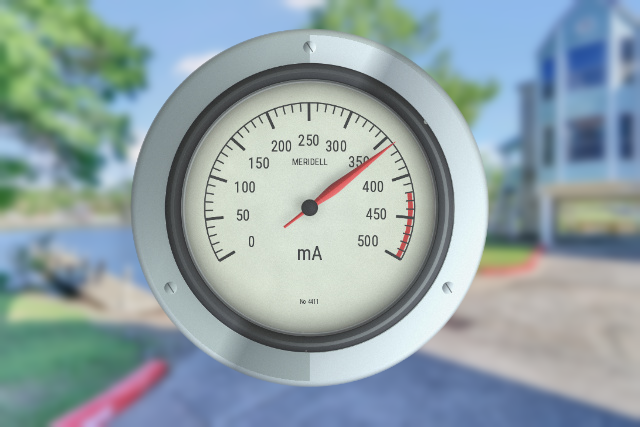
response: 360; mA
